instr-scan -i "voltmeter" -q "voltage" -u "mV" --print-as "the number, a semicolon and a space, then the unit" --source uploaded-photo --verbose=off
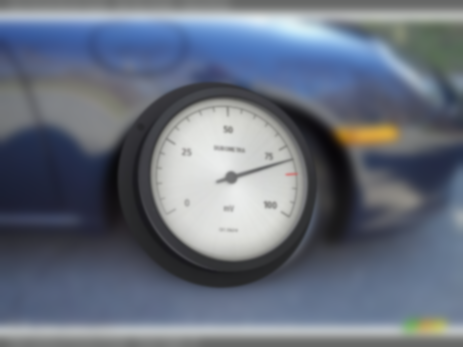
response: 80; mV
